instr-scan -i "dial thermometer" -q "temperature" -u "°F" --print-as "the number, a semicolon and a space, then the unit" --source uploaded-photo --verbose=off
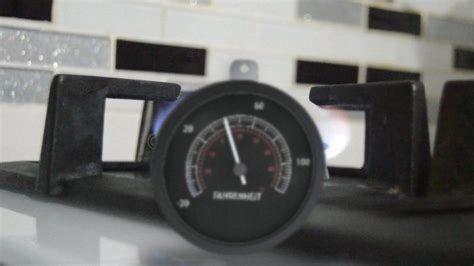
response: 40; °F
